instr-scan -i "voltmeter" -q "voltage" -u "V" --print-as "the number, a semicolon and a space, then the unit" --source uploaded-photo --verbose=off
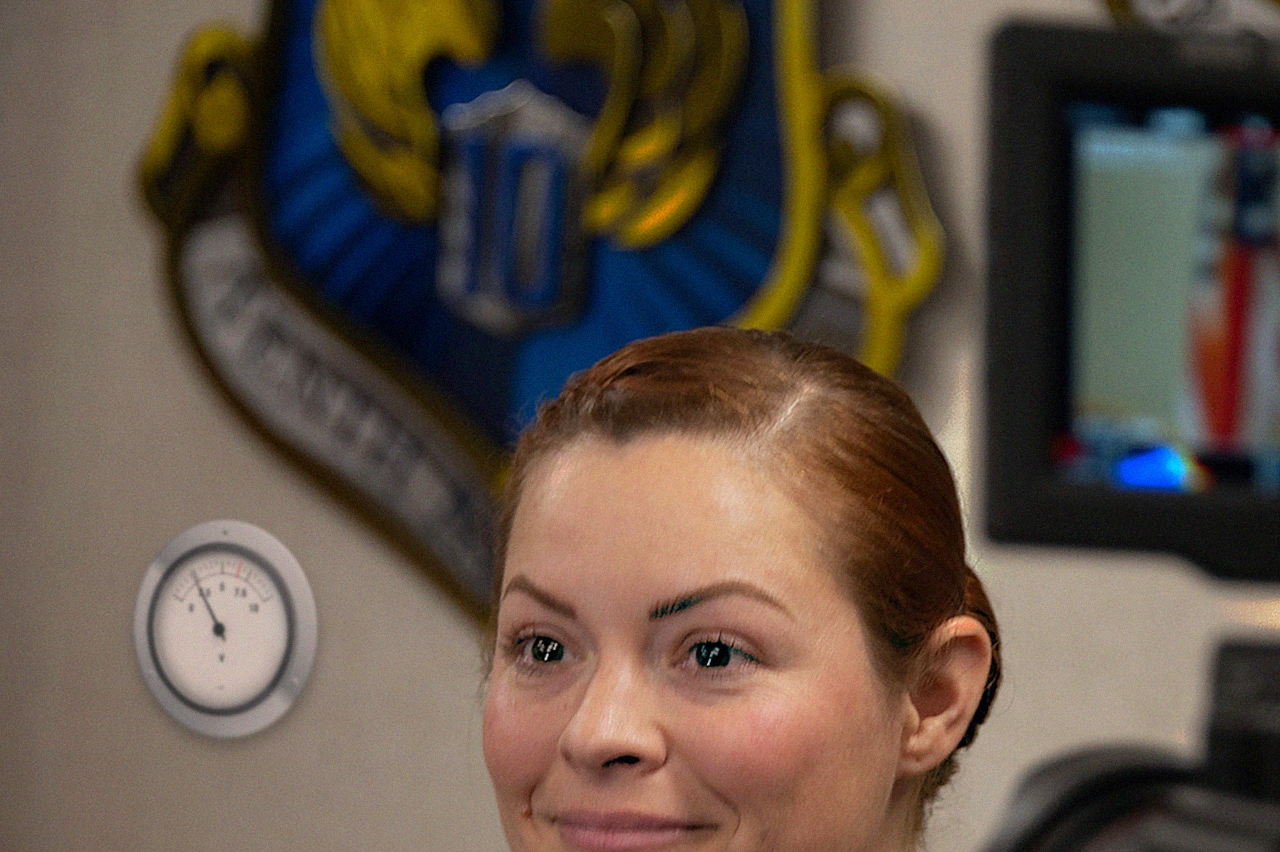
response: 2.5; V
